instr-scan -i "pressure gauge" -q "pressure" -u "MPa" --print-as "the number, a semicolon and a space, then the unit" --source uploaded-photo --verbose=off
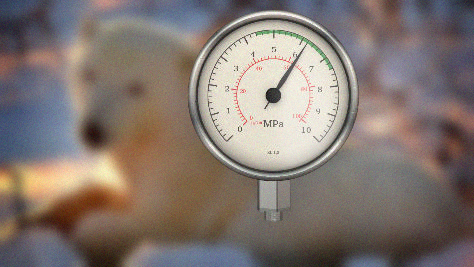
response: 6.2; MPa
